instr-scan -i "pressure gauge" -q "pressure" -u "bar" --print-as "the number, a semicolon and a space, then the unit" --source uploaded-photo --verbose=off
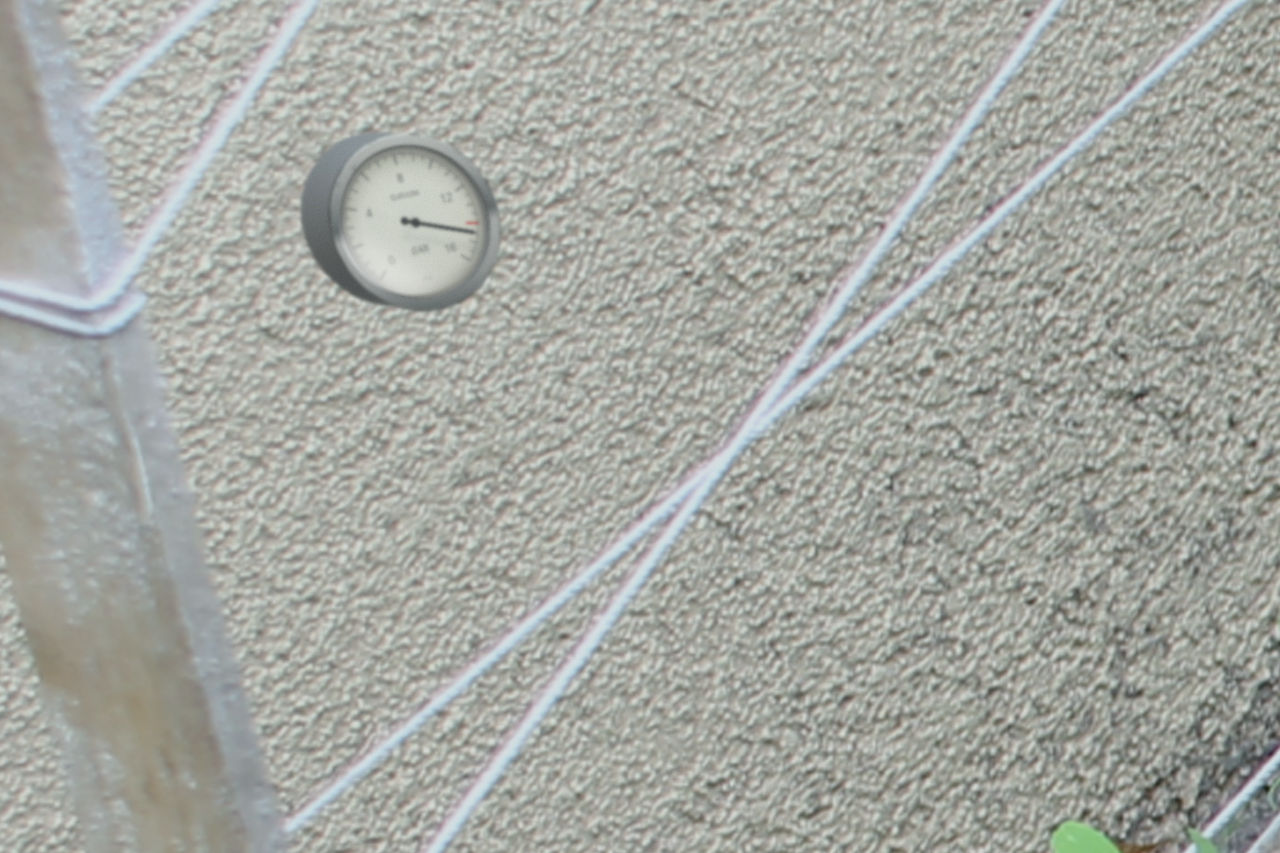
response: 14.5; bar
